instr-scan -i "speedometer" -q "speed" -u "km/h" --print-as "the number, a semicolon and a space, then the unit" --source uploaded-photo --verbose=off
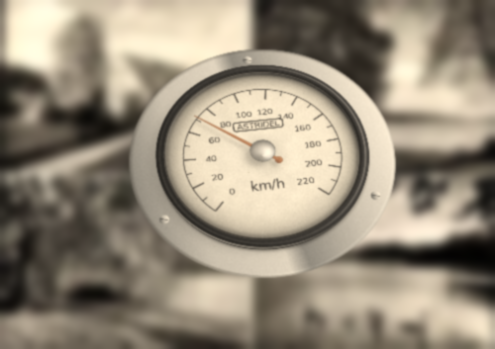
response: 70; km/h
